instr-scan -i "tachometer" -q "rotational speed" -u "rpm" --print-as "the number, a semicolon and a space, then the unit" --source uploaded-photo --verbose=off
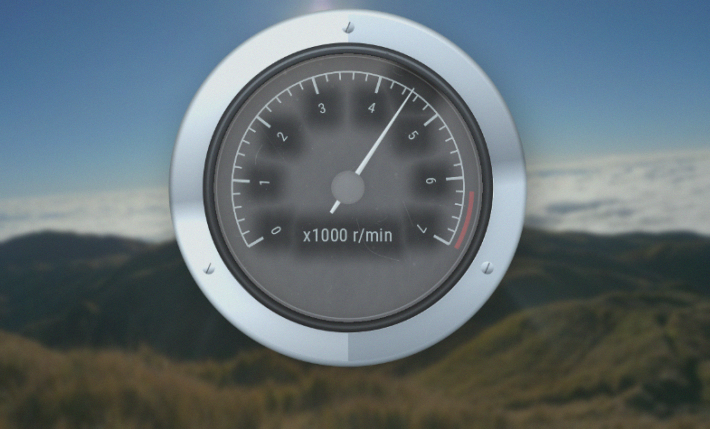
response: 4500; rpm
